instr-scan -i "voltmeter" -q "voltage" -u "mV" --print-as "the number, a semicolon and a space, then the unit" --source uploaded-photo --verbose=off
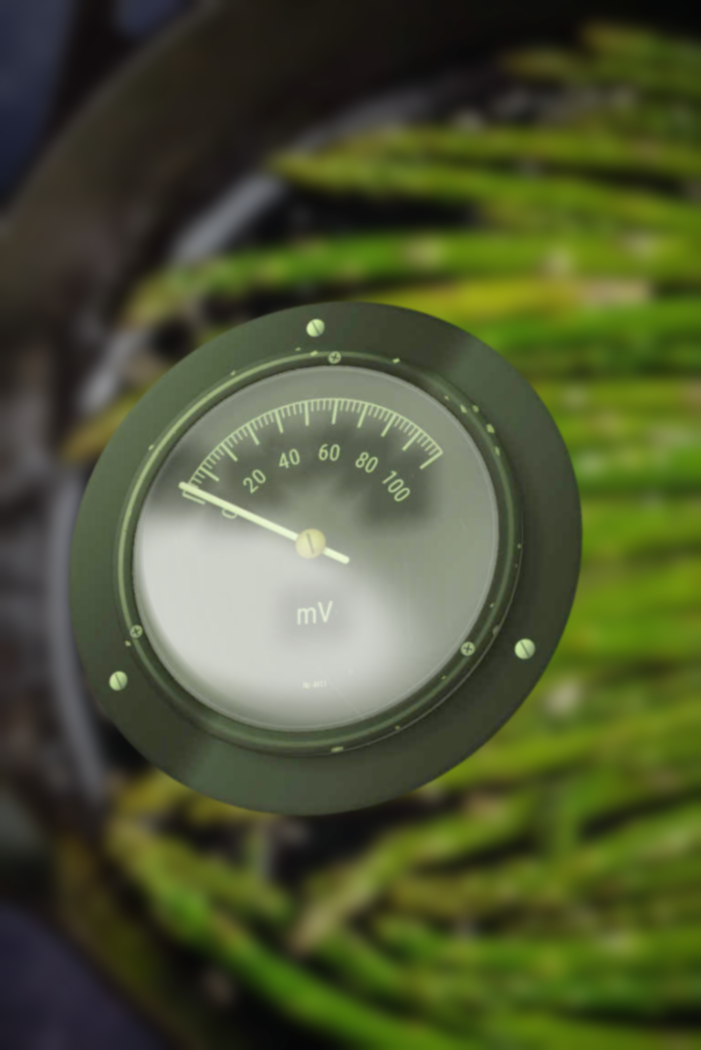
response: 2; mV
